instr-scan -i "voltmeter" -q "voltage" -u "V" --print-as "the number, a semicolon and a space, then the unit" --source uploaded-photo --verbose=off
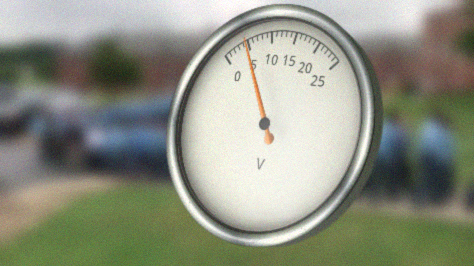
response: 5; V
